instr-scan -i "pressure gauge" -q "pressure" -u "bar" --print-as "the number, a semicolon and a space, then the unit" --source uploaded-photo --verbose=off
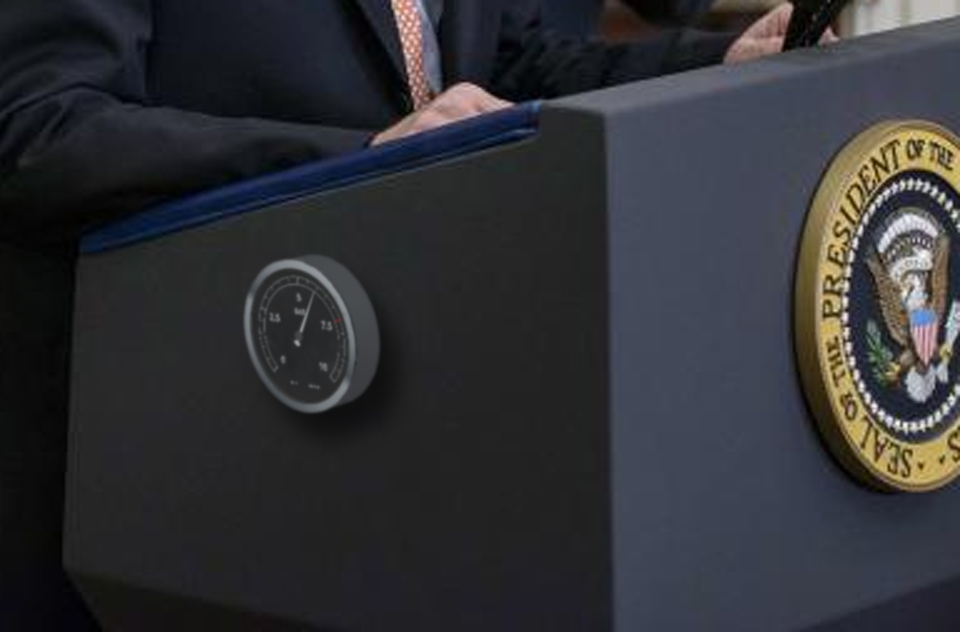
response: 6; bar
